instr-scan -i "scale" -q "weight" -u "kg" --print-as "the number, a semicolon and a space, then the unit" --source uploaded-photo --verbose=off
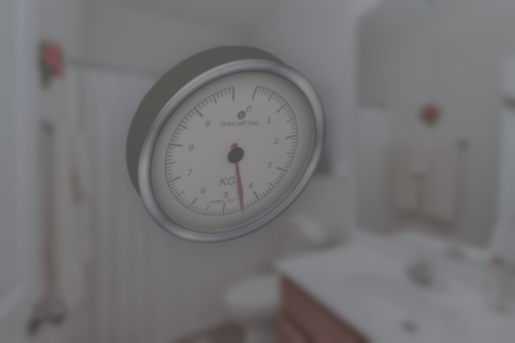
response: 4.5; kg
